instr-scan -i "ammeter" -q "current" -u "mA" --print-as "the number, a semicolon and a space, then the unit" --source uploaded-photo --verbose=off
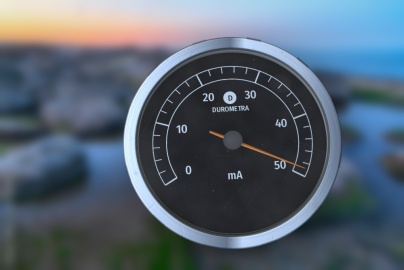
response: 49; mA
